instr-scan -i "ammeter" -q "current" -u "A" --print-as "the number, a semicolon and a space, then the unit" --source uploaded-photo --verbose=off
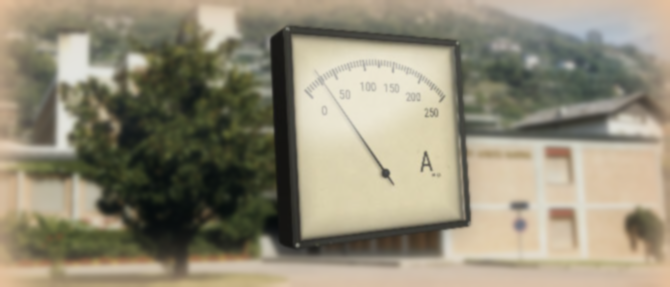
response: 25; A
